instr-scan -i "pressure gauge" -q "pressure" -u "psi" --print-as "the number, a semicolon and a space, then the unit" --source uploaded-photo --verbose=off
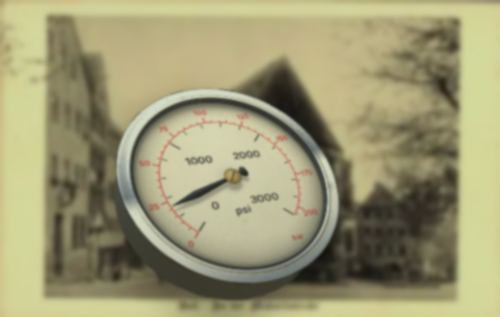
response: 300; psi
